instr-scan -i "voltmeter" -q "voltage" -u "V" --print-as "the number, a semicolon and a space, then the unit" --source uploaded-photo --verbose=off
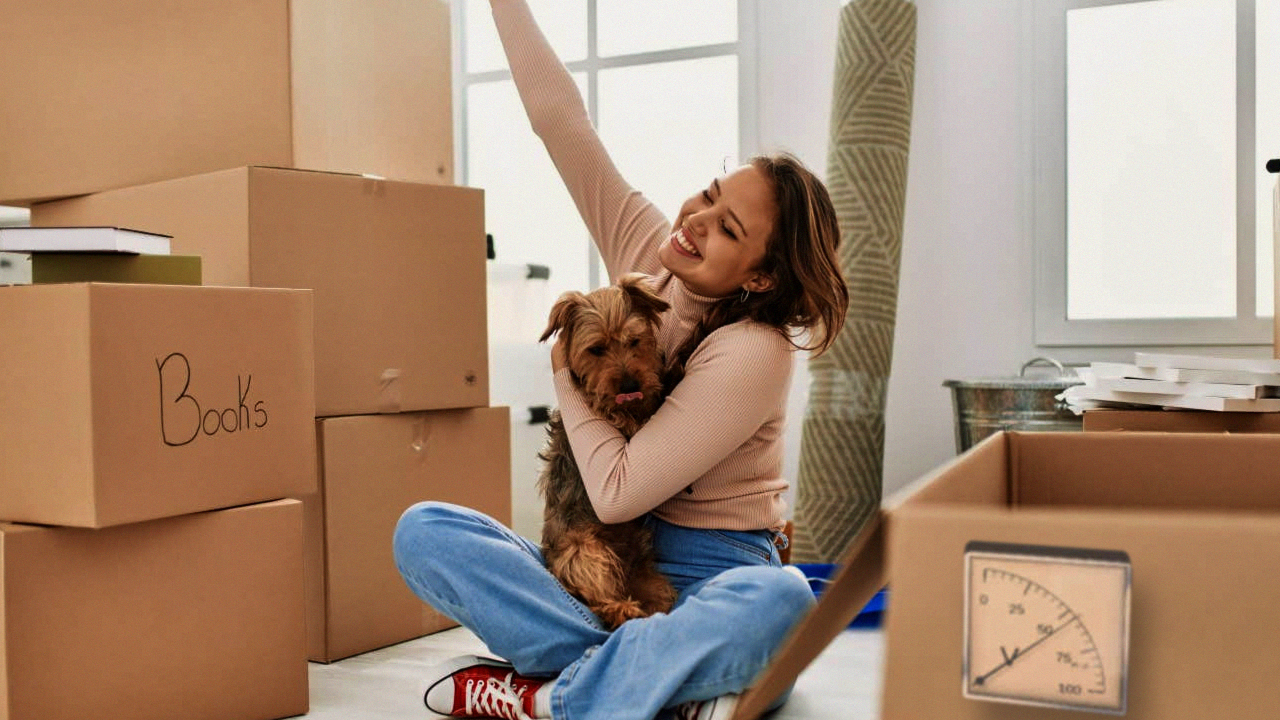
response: 55; V
